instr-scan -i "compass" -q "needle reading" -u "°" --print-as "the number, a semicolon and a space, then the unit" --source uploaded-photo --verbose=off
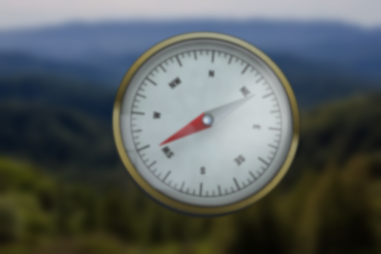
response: 235; °
